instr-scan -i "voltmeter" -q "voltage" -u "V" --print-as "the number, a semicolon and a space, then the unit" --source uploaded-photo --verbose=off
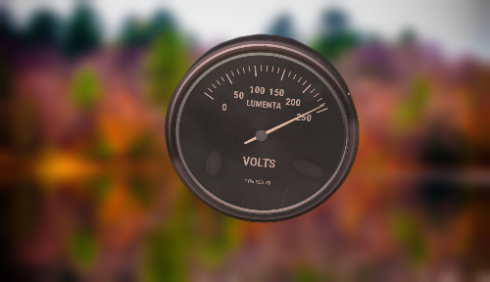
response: 240; V
